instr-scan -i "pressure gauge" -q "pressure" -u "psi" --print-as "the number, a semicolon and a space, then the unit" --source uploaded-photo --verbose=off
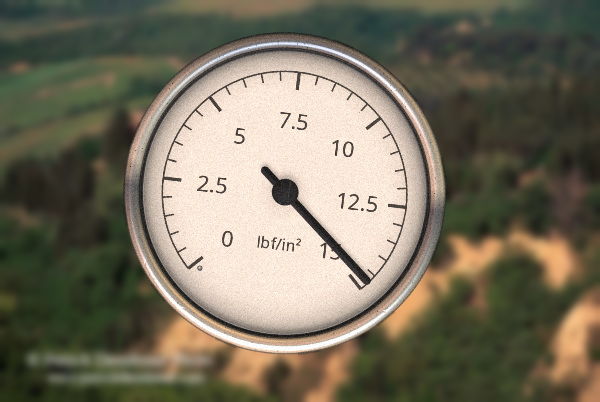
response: 14.75; psi
